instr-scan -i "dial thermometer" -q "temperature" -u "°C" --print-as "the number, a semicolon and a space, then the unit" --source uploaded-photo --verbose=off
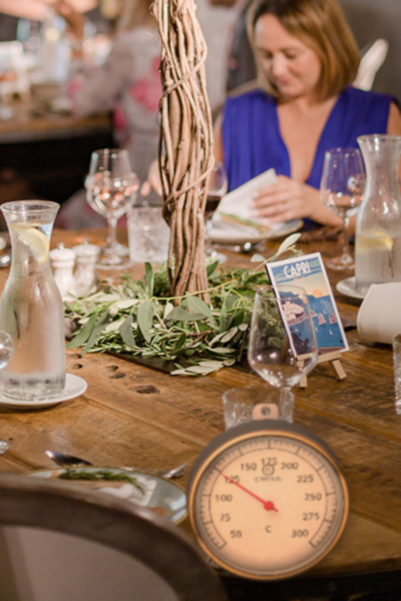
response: 125; °C
